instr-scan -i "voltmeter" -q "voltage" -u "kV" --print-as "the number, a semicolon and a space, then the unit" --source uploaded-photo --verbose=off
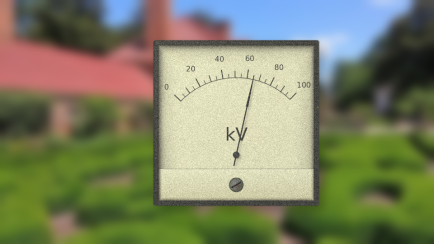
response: 65; kV
